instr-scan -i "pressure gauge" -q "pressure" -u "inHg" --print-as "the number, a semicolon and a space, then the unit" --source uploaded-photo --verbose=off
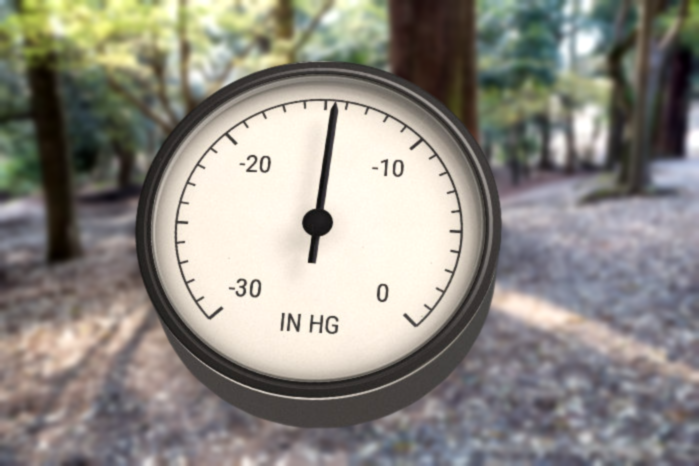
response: -14.5; inHg
